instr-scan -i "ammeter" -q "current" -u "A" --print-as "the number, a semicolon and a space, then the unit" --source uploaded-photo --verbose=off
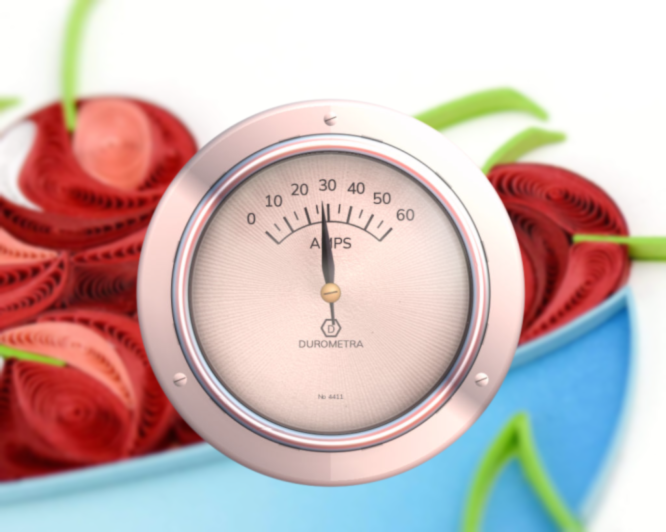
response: 27.5; A
